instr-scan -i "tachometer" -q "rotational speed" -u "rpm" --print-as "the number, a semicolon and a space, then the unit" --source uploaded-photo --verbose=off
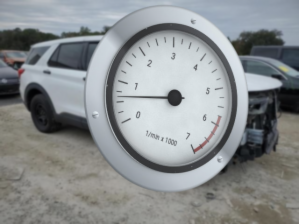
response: 625; rpm
